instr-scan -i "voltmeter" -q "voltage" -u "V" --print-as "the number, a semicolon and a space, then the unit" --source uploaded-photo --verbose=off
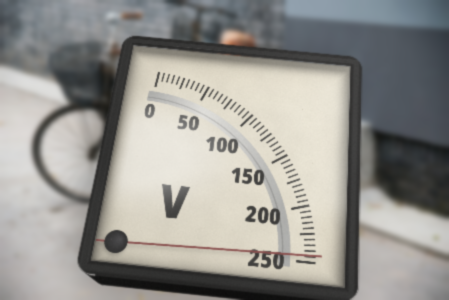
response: 245; V
